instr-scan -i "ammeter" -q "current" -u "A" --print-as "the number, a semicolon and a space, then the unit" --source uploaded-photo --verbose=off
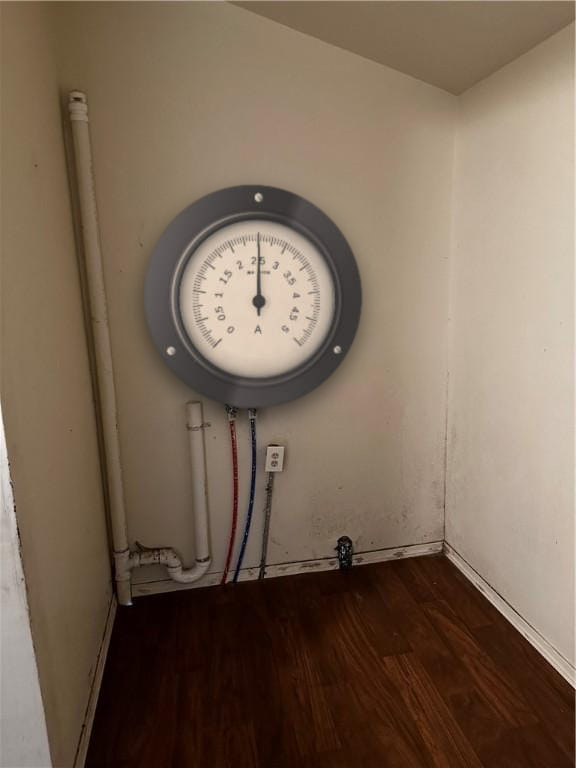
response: 2.5; A
